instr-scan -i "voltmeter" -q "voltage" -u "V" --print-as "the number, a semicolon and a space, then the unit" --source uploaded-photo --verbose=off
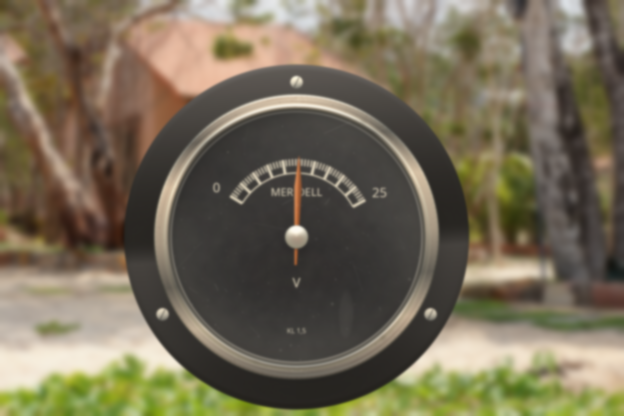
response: 12.5; V
